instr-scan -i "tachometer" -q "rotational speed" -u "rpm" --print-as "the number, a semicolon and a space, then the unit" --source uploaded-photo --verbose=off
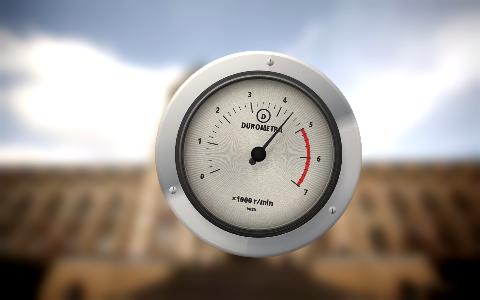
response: 4400; rpm
